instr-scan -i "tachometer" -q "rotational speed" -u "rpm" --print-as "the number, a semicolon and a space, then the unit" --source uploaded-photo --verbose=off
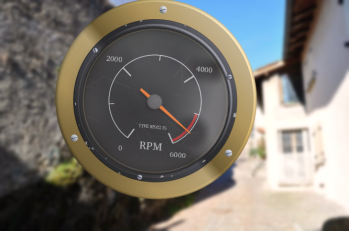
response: 5500; rpm
